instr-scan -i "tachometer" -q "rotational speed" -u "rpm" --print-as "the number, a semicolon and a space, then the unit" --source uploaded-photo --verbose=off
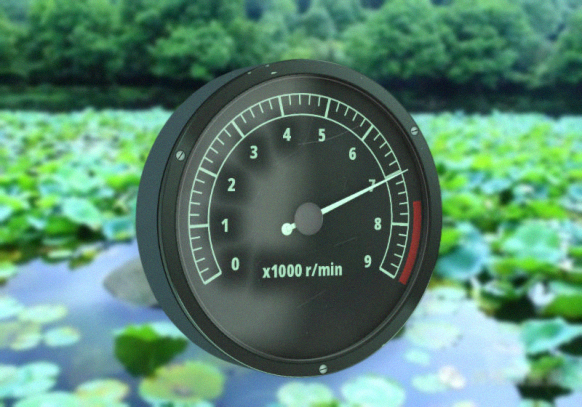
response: 7000; rpm
